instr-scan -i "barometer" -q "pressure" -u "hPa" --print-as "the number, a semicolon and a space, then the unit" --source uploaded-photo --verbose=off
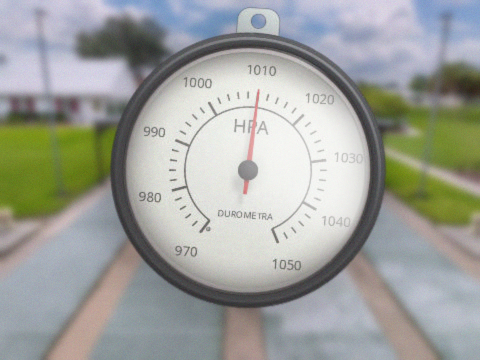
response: 1010; hPa
